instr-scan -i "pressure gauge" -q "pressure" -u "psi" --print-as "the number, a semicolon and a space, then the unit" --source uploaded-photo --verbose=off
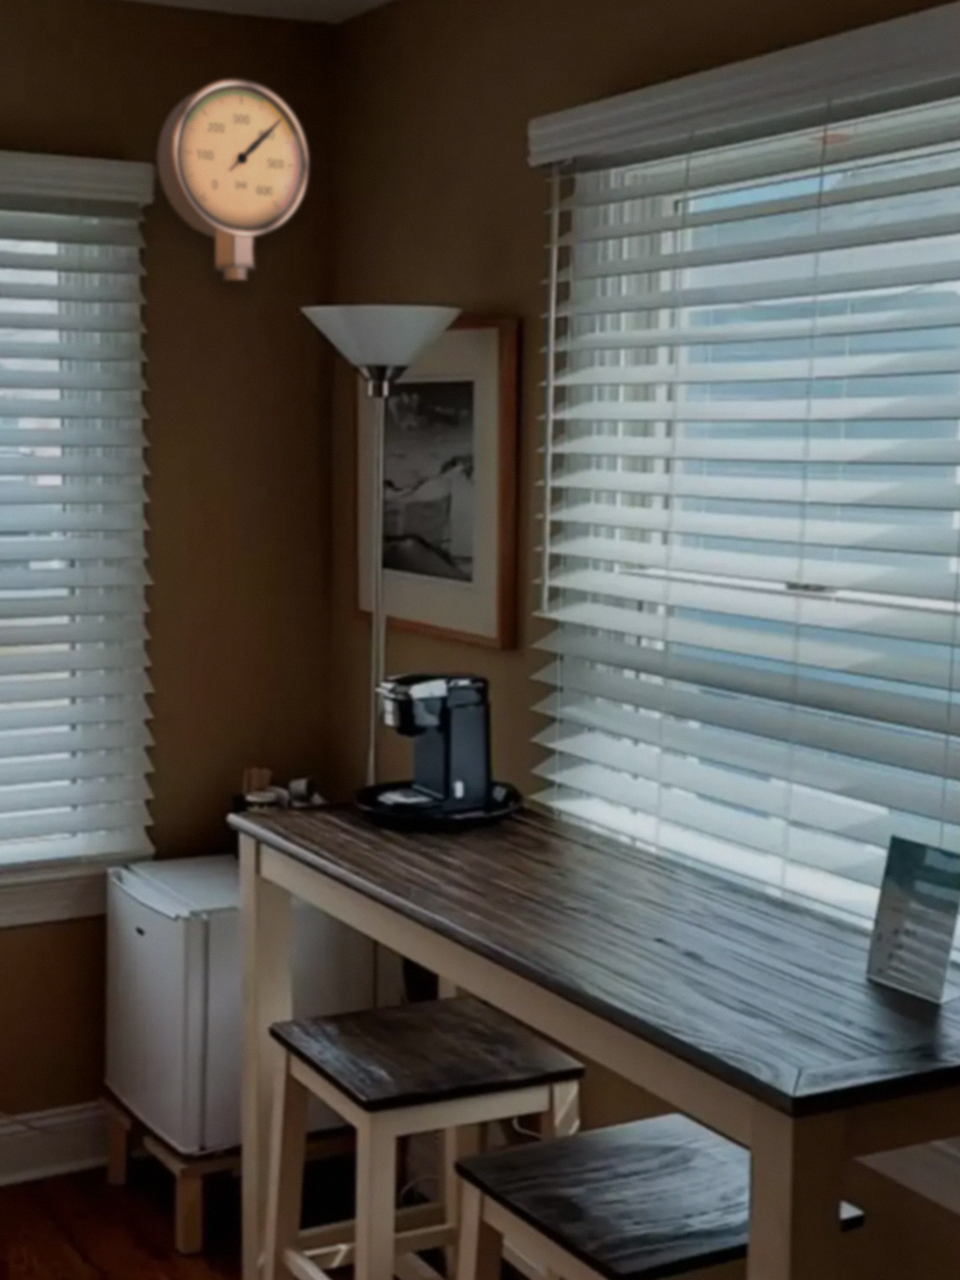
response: 400; psi
